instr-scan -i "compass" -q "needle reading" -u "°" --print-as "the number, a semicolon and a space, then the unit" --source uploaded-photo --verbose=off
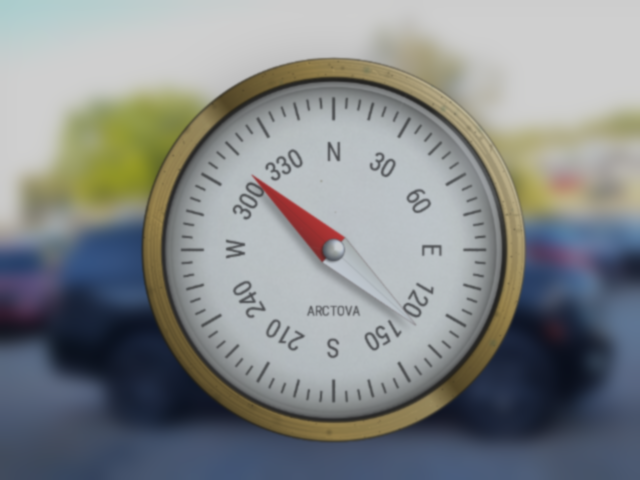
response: 312.5; °
